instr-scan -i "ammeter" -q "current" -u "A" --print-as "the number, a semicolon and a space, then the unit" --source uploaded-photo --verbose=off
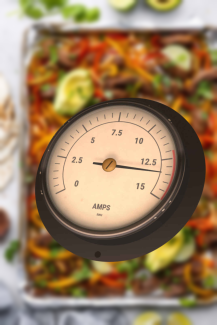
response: 13.5; A
